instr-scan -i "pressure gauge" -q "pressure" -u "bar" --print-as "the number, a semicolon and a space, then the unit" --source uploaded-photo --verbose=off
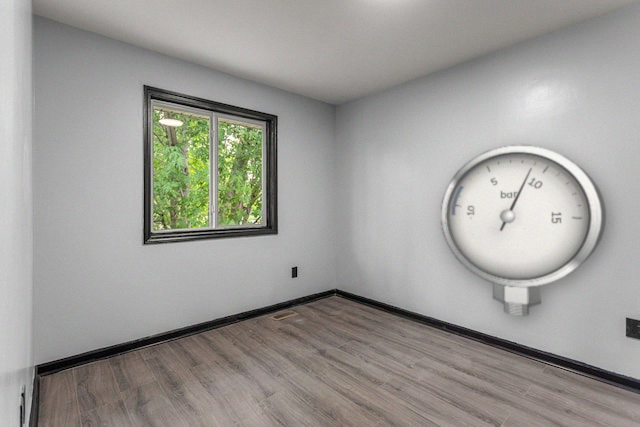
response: 9; bar
